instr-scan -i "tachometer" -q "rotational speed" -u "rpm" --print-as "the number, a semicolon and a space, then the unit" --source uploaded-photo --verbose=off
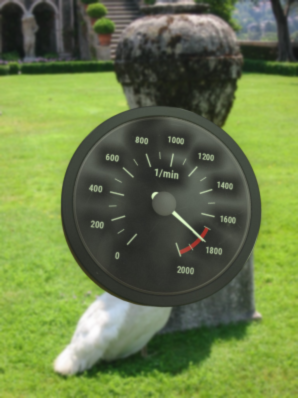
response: 1800; rpm
